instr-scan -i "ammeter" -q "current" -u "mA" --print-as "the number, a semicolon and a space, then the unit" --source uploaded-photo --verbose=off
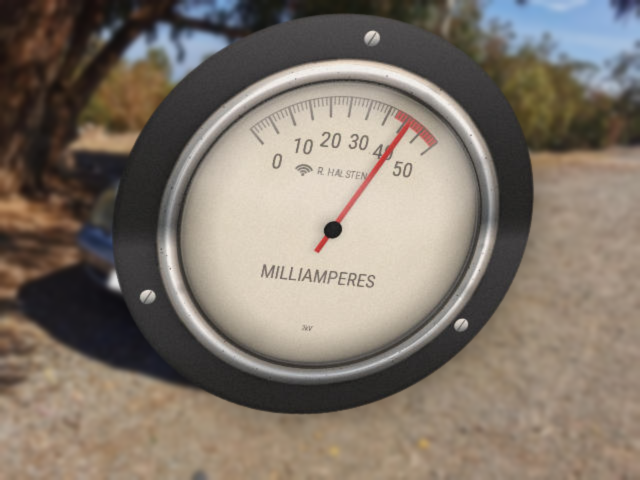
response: 40; mA
